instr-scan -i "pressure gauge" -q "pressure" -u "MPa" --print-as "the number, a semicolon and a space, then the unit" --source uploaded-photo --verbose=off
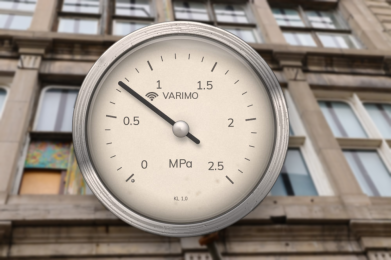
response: 0.75; MPa
